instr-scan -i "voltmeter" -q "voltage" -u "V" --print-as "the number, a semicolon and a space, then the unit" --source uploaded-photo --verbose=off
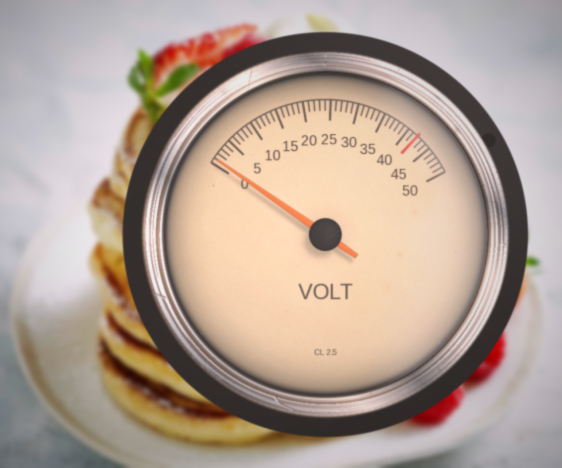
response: 1; V
